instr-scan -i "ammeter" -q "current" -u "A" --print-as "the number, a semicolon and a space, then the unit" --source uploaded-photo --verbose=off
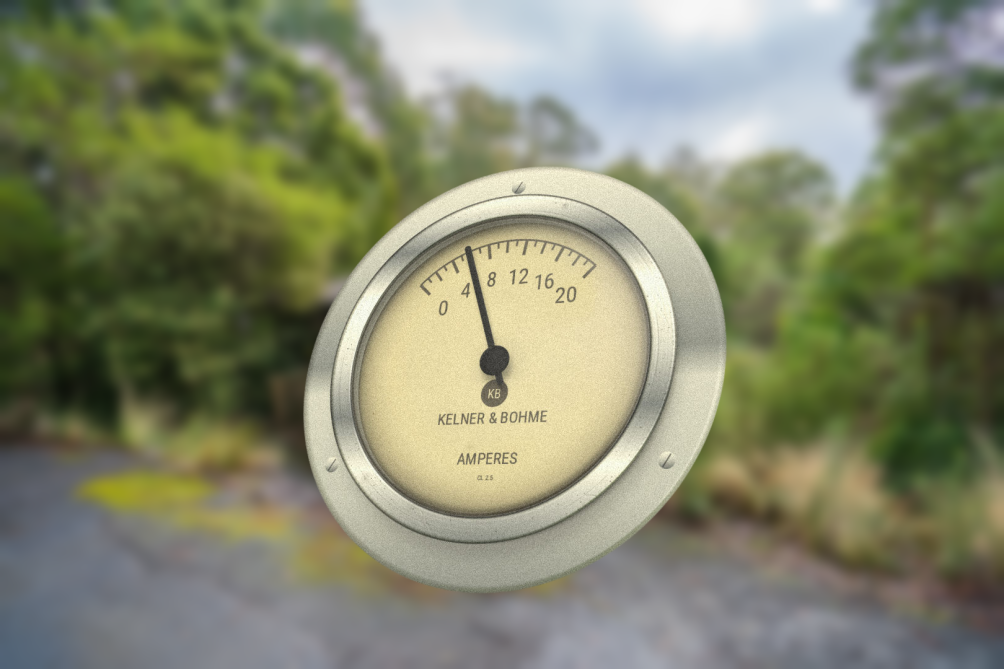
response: 6; A
